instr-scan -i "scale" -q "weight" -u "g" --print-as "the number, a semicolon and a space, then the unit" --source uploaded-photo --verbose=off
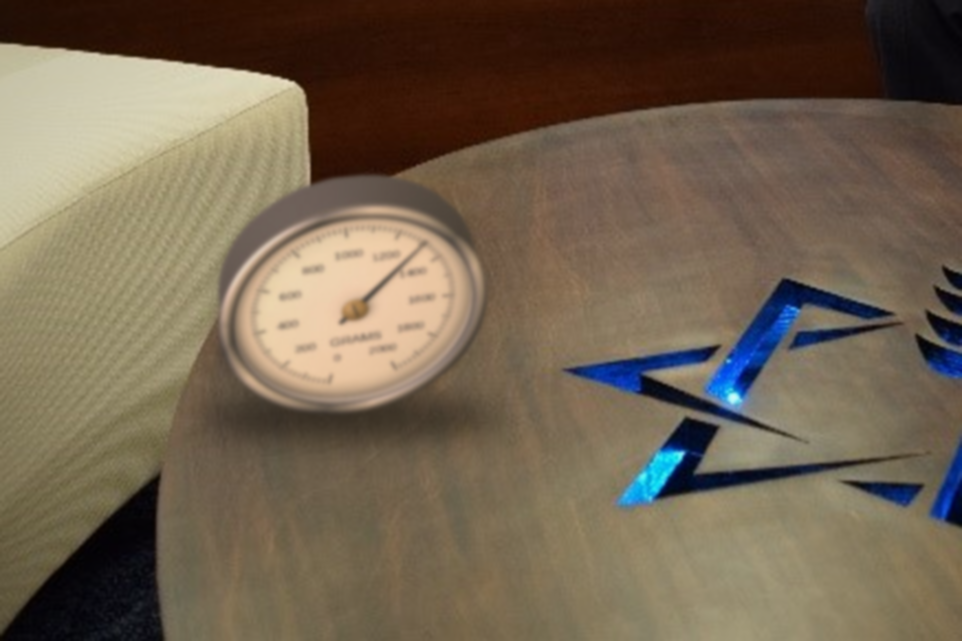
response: 1300; g
